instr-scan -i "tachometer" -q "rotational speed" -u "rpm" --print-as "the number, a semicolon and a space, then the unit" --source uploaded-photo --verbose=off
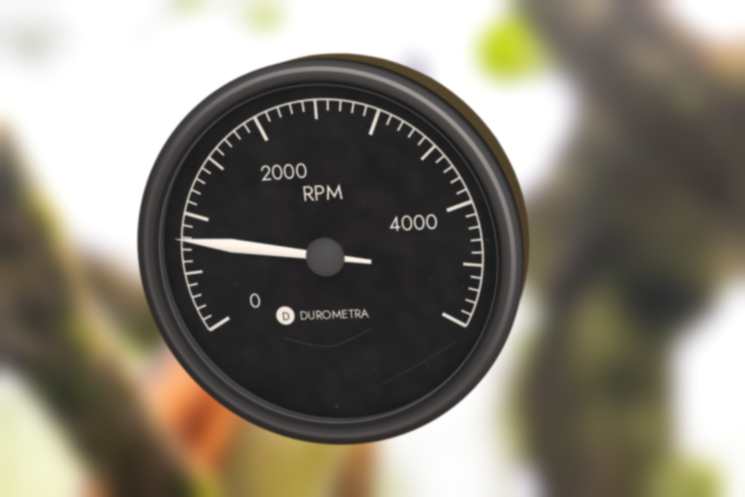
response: 800; rpm
